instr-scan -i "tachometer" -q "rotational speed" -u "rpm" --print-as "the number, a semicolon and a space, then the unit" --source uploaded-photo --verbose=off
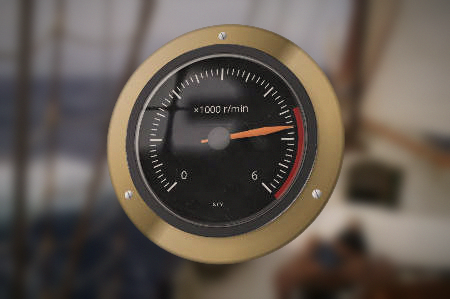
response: 4800; rpm
